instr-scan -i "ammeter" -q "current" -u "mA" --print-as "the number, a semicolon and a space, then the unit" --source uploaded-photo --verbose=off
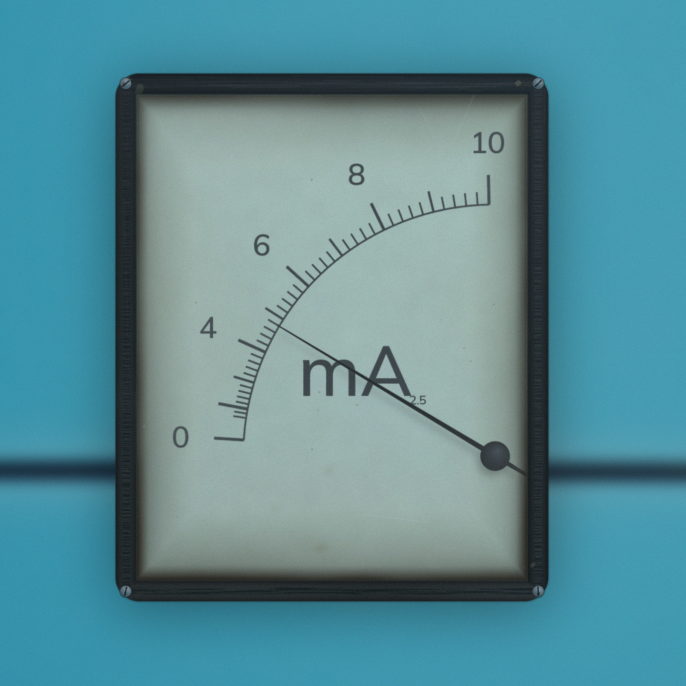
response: 4.8; mA
